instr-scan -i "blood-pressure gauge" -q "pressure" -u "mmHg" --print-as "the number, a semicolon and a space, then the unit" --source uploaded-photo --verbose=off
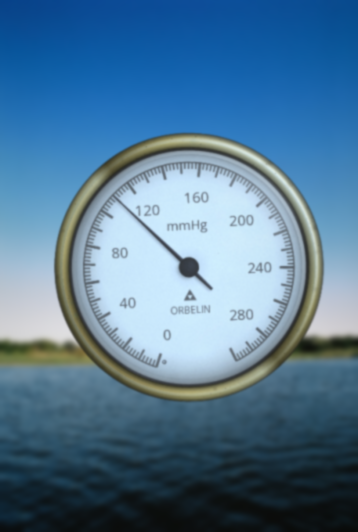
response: 110; mmHg
